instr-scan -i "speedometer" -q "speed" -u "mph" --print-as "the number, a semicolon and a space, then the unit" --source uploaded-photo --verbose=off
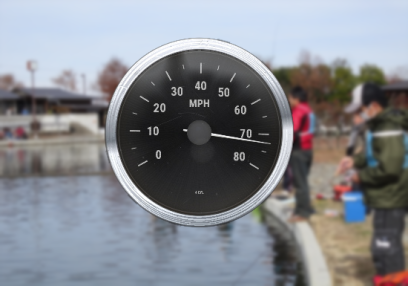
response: 72.5; mph
